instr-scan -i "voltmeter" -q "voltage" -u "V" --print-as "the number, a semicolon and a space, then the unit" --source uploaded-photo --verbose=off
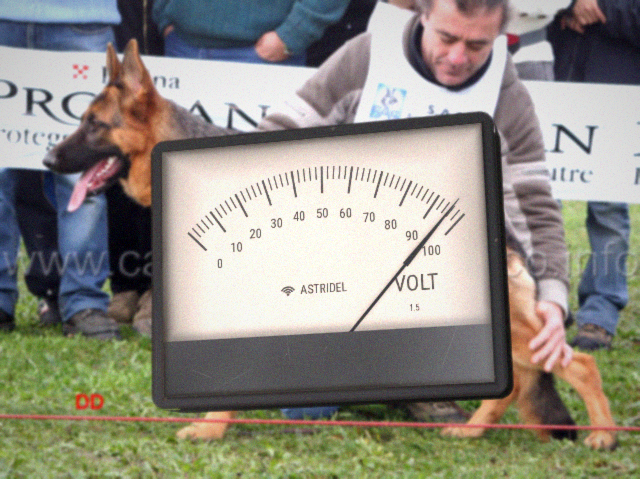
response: 96; V
